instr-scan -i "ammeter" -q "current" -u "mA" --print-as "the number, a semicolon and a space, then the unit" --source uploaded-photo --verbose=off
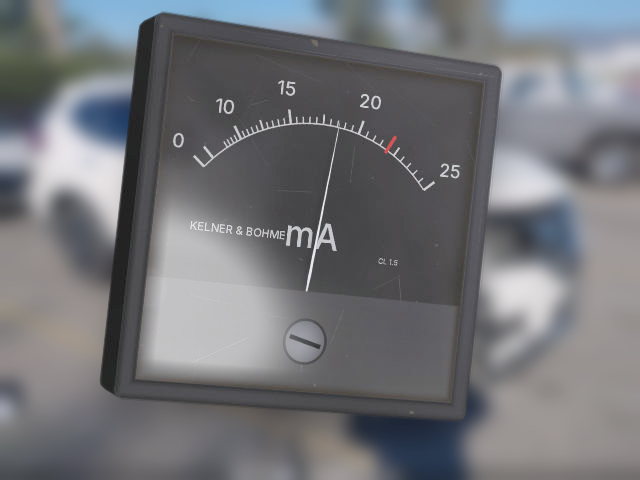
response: 18.5; mA
